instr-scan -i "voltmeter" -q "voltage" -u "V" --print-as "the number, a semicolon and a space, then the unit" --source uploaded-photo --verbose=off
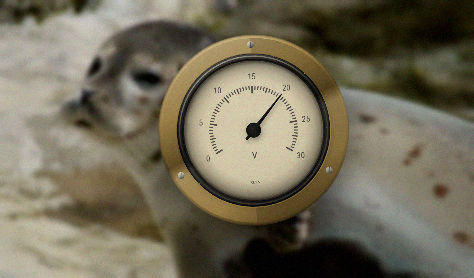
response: 20; V
